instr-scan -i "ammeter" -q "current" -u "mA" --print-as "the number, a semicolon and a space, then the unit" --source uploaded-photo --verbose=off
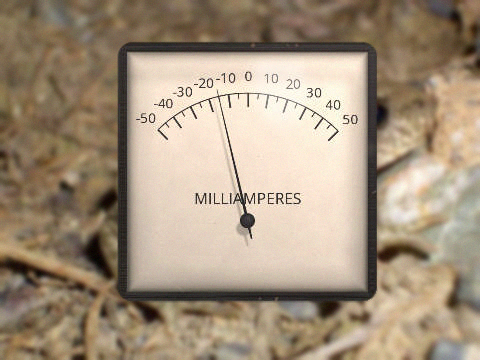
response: -15; mA
